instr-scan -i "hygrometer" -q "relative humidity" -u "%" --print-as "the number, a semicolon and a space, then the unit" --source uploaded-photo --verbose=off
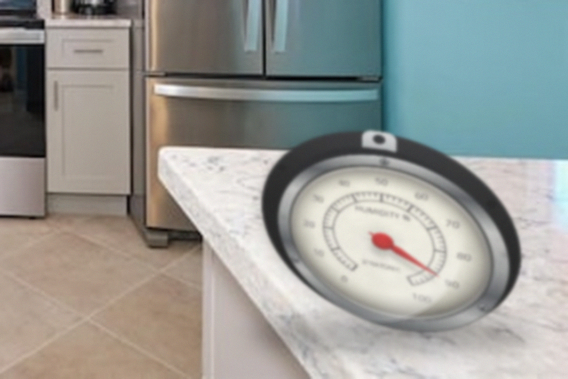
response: 90; %
